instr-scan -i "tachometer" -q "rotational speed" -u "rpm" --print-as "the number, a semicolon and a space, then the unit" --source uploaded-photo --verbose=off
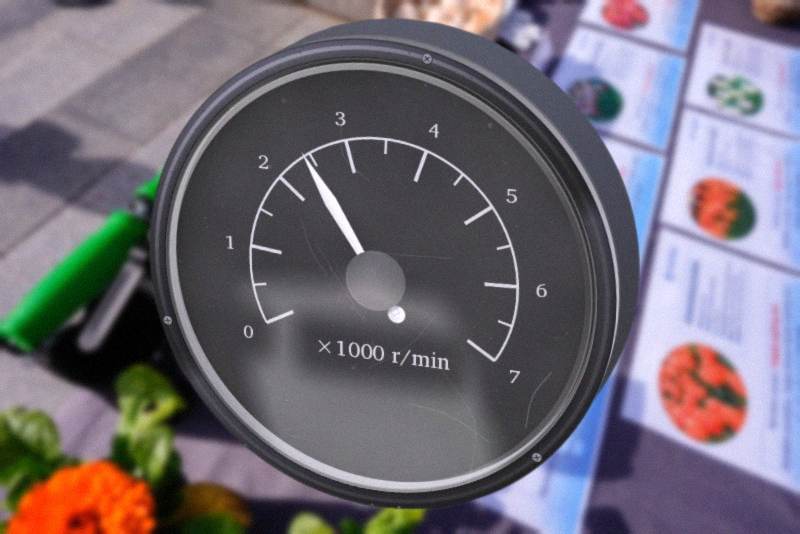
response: 2500; rpm
